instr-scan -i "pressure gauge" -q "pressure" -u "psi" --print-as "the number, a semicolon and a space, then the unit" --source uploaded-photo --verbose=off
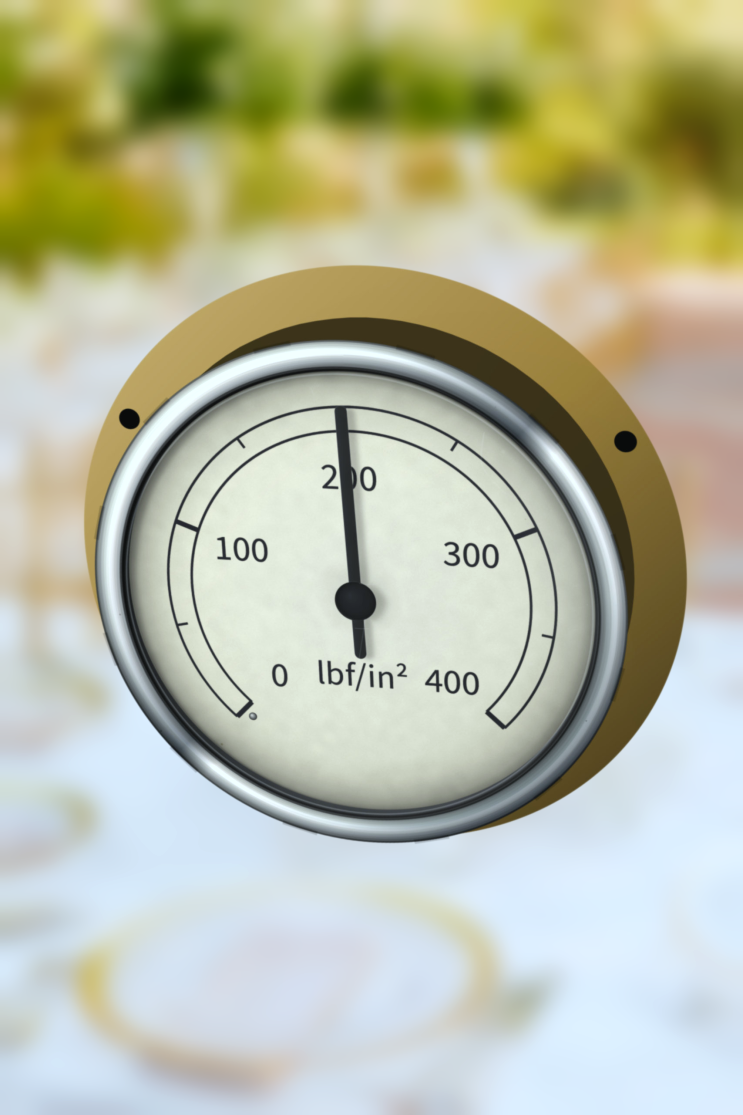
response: 200; psi
